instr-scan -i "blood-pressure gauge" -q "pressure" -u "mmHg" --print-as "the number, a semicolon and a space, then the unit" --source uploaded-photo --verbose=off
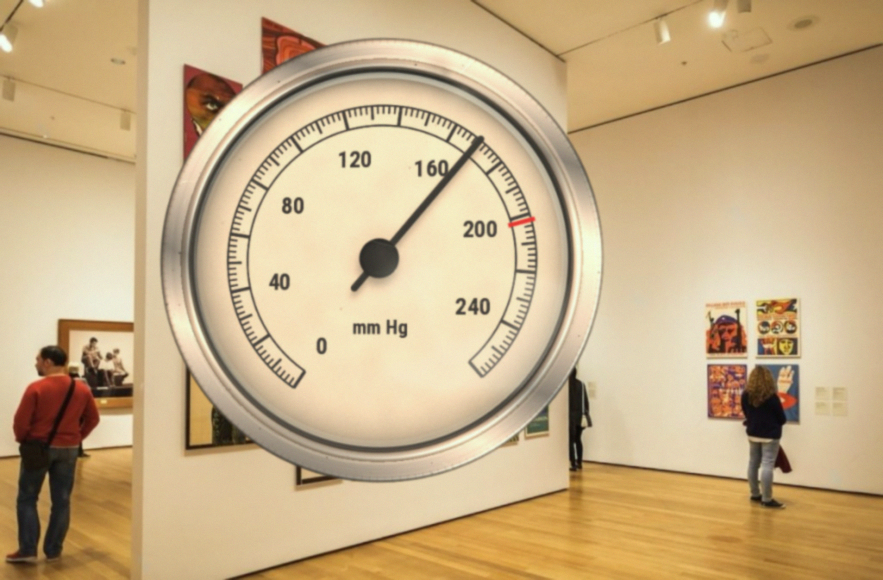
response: 170; mmHg
